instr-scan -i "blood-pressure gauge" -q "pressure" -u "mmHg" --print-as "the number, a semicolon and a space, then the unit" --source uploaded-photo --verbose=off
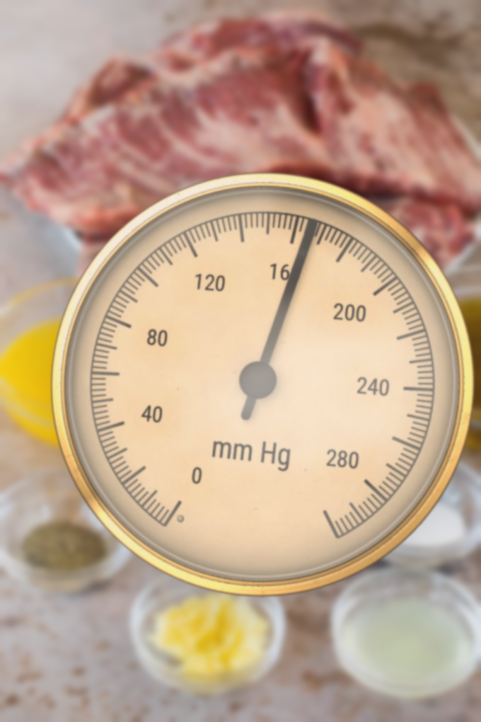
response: 166; mmHg
